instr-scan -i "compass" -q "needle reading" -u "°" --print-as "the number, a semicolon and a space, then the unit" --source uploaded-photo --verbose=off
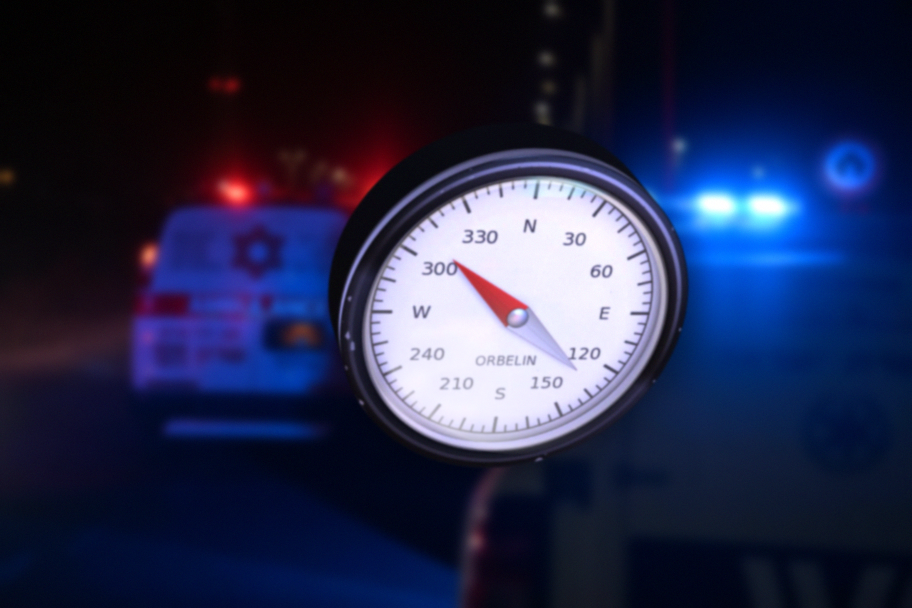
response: 310; °
